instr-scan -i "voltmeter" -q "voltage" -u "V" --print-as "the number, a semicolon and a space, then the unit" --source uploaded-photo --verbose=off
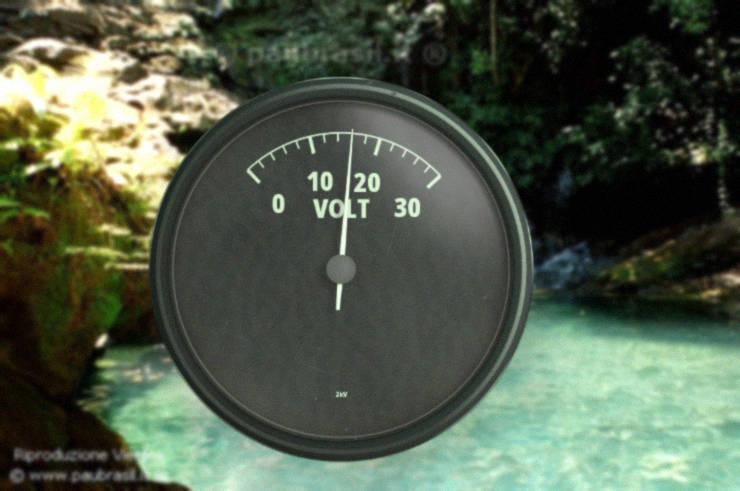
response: 16; V
